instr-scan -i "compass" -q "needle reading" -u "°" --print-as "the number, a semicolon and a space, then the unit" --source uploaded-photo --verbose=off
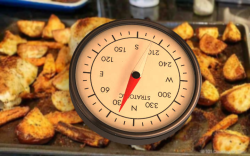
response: 20; °
